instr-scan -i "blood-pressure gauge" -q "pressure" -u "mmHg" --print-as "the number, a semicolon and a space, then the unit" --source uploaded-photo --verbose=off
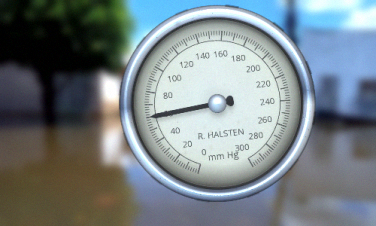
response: 60; mmHg
